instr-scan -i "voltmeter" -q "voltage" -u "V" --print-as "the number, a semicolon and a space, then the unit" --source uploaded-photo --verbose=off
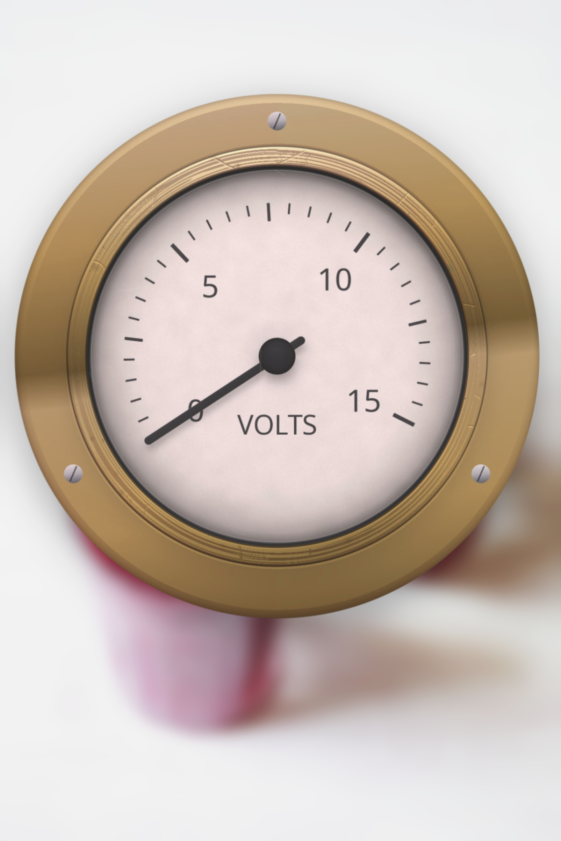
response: 0; V
